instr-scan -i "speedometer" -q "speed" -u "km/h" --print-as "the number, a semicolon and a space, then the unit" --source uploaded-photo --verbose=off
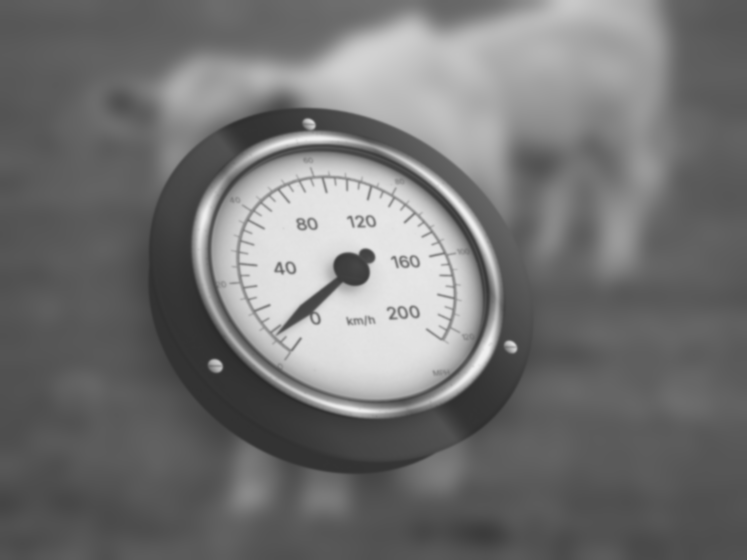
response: 7.5; km/h
